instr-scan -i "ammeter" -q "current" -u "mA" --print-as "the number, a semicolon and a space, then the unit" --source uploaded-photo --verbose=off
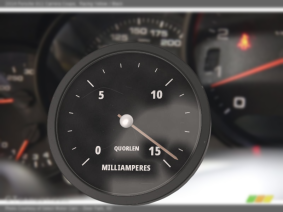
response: 14.5; mA
